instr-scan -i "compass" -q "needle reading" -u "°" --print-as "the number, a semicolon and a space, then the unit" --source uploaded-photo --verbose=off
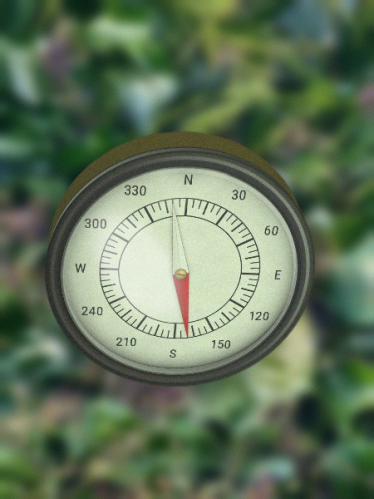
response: 170; °
